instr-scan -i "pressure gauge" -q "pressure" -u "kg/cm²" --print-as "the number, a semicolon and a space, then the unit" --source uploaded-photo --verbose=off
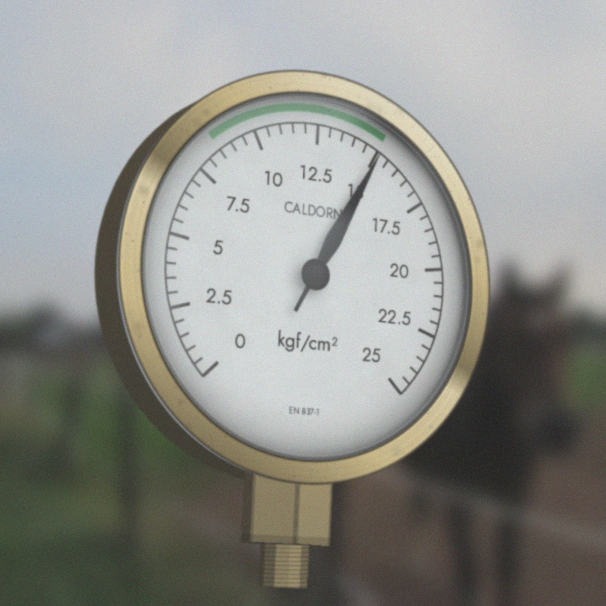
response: 15; kg/cm²
